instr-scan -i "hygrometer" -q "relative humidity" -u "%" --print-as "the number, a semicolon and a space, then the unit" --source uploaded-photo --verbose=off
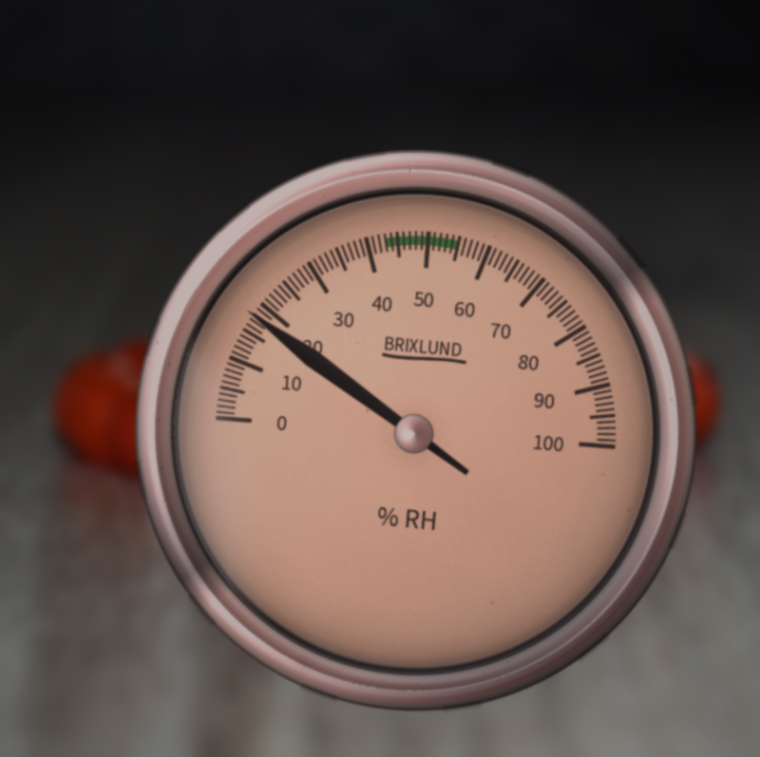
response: 18; %
